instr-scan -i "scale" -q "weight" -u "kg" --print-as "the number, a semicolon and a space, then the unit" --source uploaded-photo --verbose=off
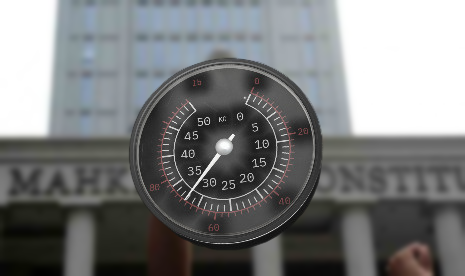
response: 32; kg
